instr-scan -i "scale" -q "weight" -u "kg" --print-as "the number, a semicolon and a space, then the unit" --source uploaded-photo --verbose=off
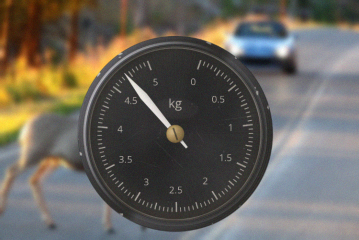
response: 4.7; kg
